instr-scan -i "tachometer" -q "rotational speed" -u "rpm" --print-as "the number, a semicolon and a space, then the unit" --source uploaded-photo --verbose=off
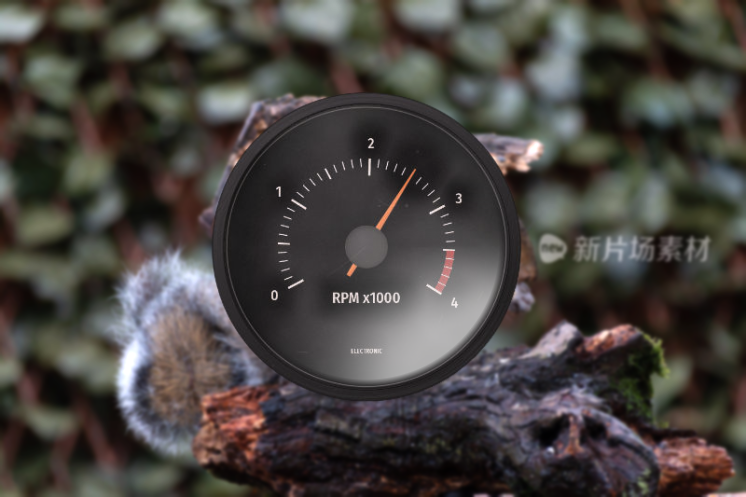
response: 2500; rpm
